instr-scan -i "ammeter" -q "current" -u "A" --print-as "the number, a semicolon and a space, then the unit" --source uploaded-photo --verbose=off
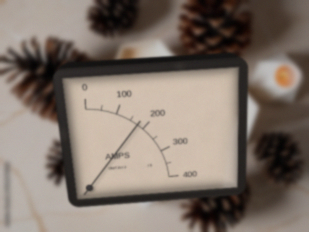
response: 175; A
